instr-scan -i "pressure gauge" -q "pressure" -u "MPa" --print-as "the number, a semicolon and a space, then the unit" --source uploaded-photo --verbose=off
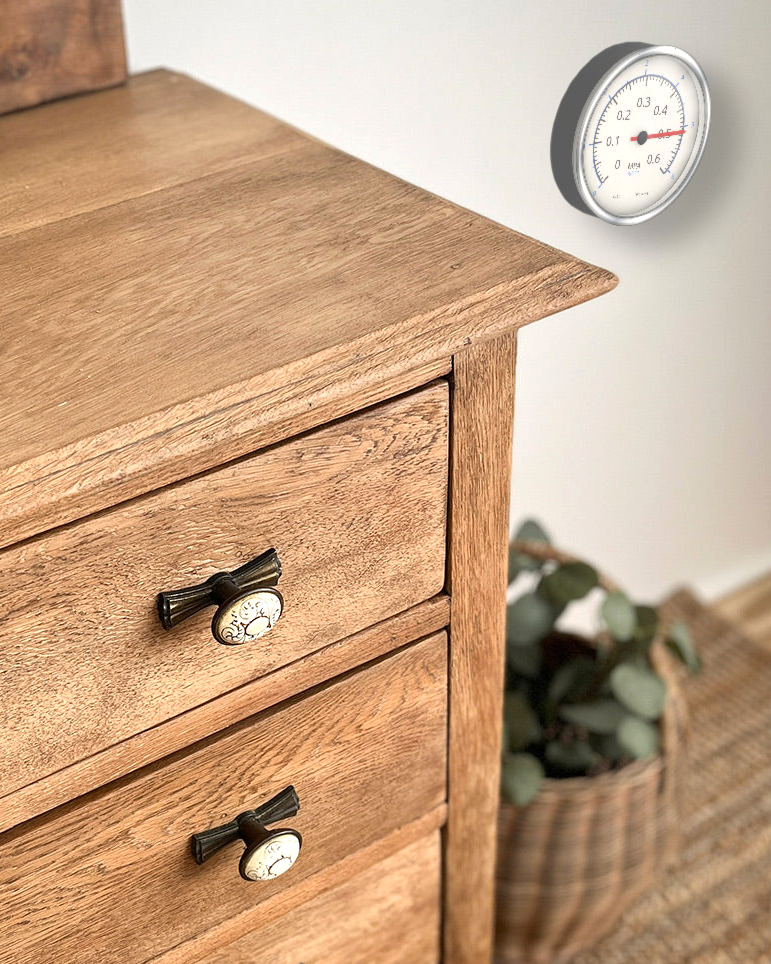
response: 0.5; MPa
